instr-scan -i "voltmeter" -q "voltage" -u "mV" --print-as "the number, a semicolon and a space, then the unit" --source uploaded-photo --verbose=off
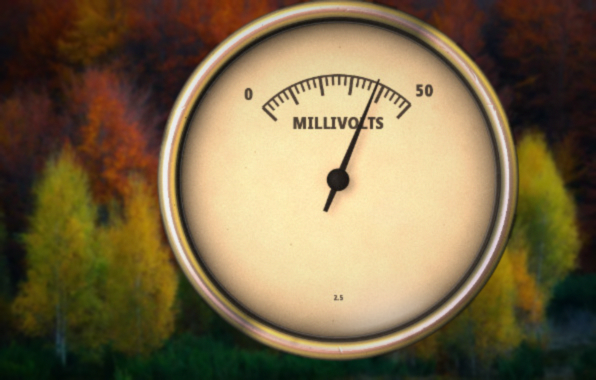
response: 38; mV
